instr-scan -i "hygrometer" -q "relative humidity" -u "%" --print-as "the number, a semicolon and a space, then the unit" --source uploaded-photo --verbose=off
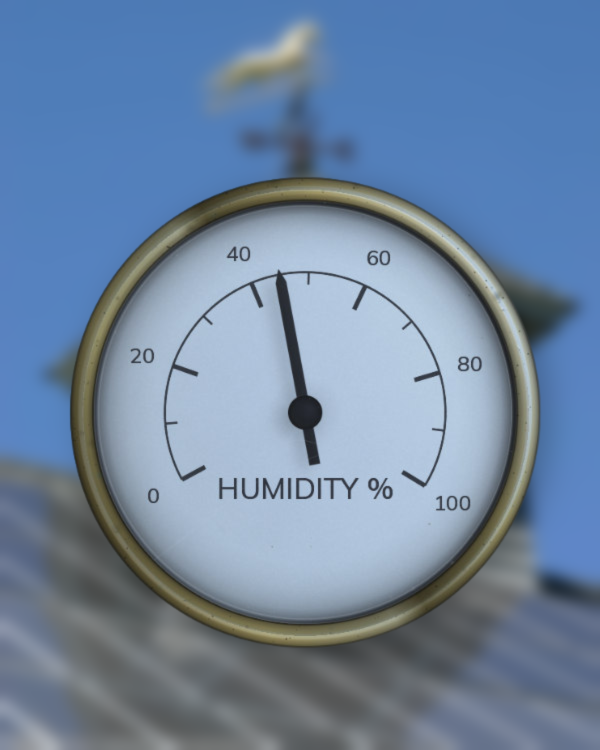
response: 45; %
